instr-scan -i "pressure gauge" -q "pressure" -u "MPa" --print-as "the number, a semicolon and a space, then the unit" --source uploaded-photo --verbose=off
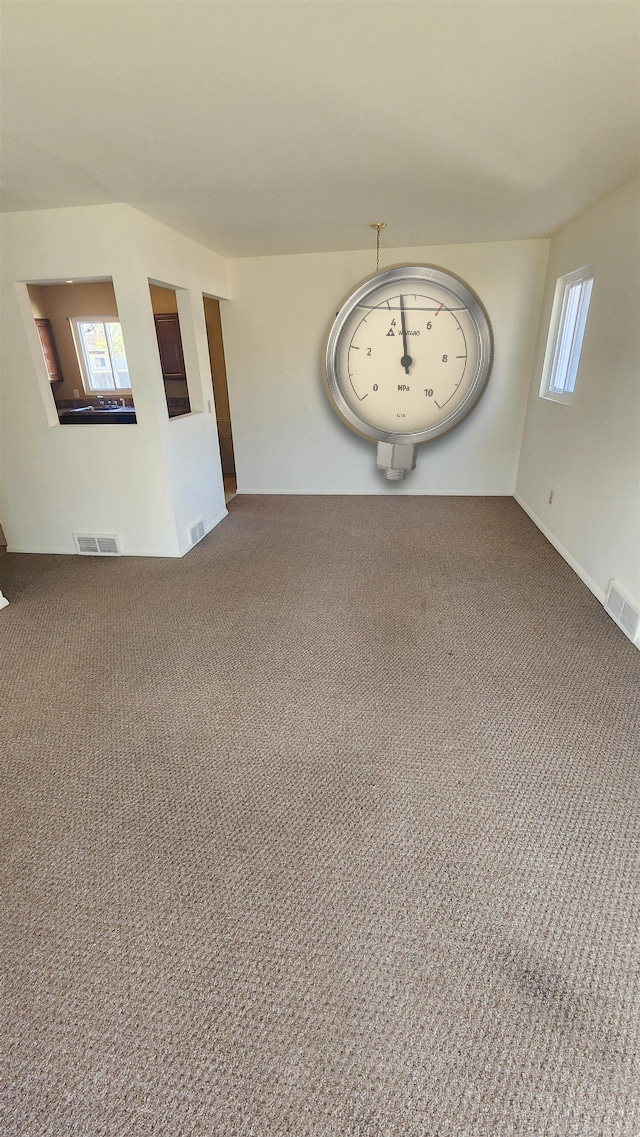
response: 4.5; MPa
